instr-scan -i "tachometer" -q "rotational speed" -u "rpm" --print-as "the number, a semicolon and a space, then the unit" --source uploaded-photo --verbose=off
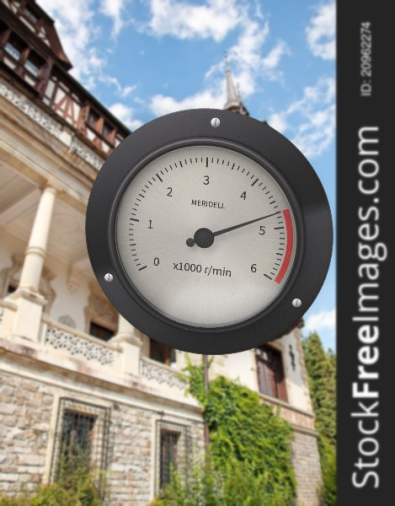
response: 4700; rpm
